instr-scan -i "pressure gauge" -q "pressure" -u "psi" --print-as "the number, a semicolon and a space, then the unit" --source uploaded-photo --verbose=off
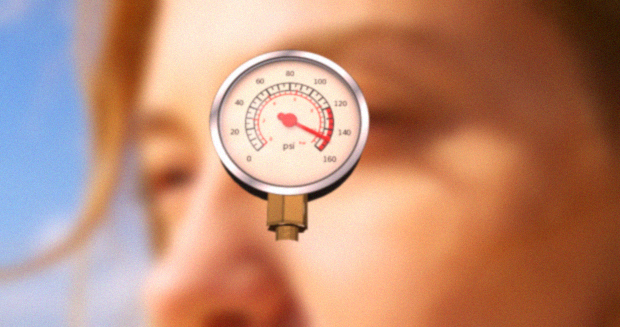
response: 150; psi
